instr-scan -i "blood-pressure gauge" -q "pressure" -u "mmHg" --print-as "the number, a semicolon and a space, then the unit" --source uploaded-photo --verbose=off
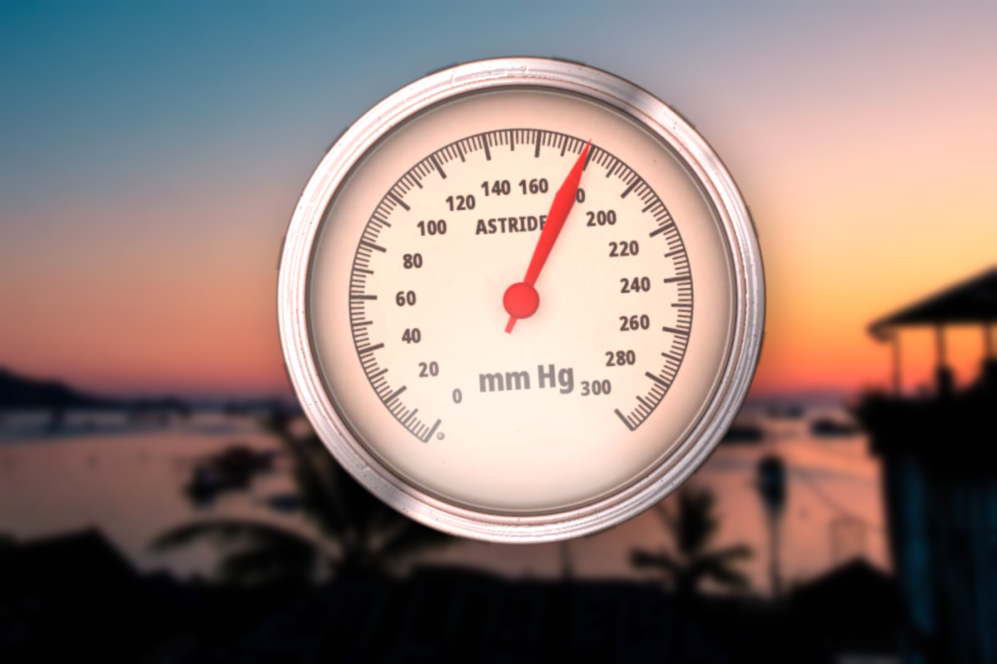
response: 178; mmHg
